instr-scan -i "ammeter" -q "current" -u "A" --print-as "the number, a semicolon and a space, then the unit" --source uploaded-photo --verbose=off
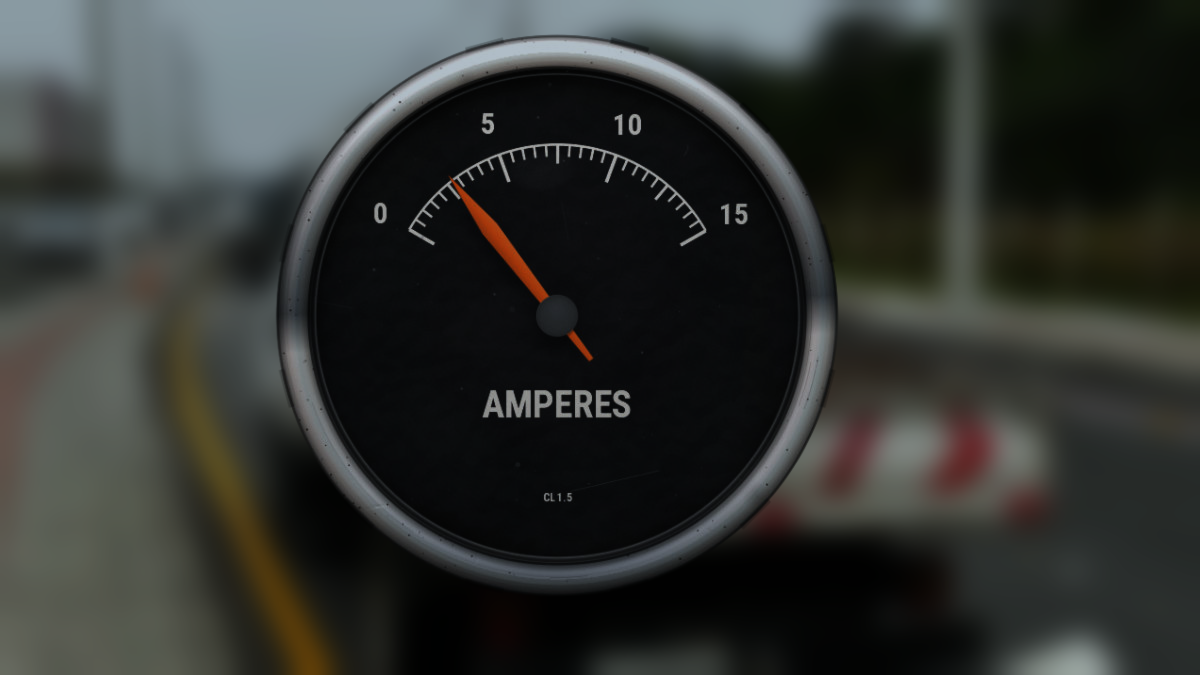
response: 2.75; A
